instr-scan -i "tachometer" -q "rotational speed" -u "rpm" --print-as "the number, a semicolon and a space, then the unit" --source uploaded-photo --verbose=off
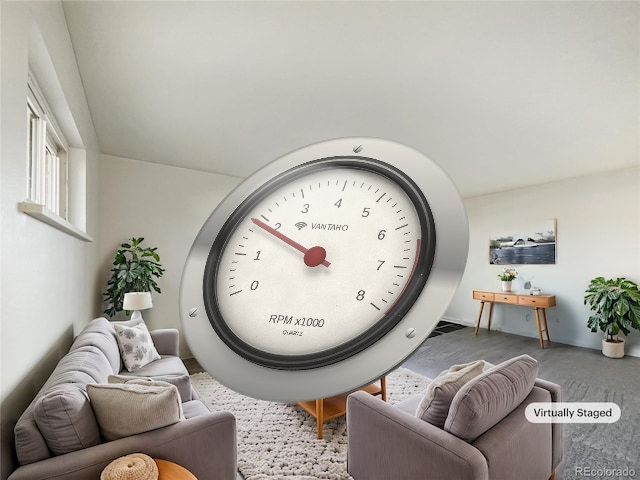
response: 1800; rpm
